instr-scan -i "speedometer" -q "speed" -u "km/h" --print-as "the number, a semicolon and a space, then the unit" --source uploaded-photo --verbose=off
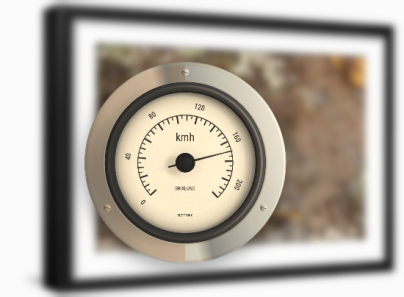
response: 170; km/h
